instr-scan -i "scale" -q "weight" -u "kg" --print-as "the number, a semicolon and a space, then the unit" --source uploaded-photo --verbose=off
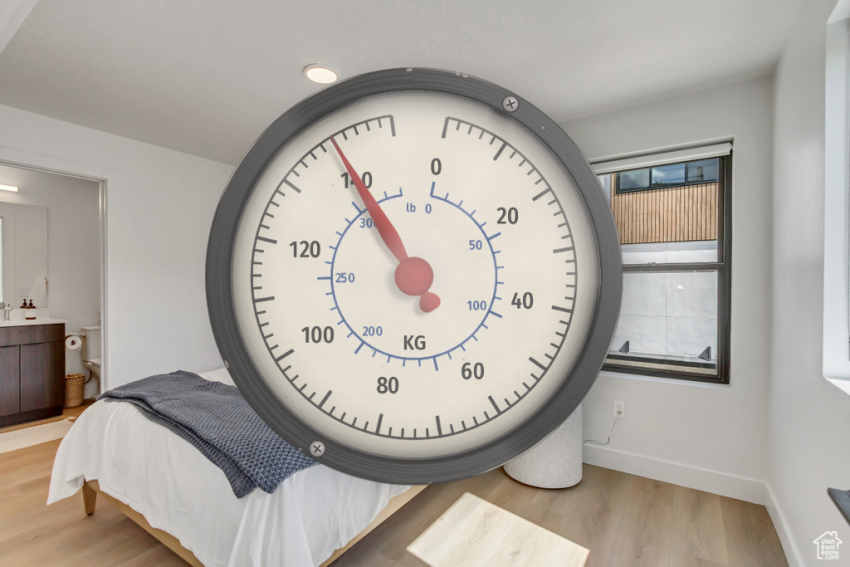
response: 140; kg
